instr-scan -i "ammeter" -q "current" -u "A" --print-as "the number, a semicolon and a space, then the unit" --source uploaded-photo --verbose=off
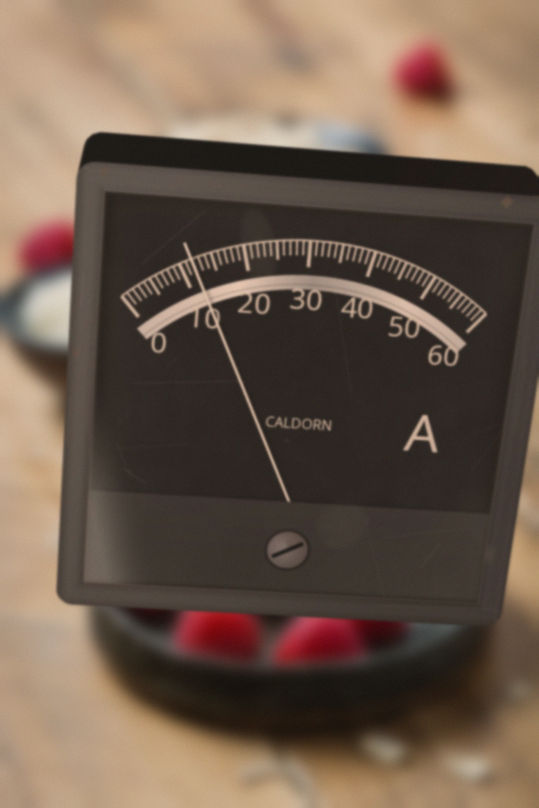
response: 12; A
